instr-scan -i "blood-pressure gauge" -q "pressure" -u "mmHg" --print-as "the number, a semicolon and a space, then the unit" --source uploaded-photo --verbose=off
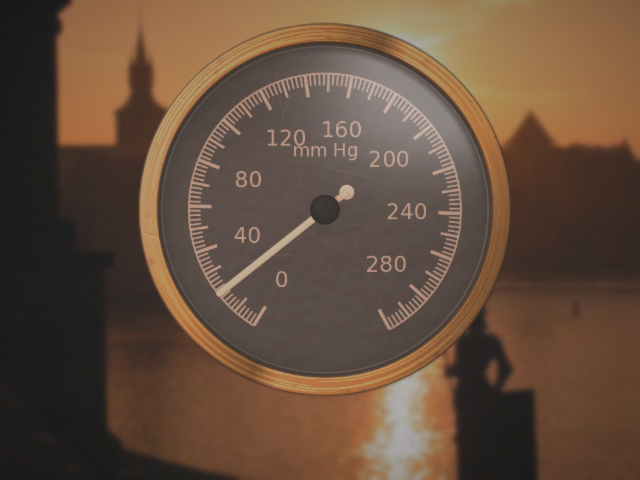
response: 20; mmHg
